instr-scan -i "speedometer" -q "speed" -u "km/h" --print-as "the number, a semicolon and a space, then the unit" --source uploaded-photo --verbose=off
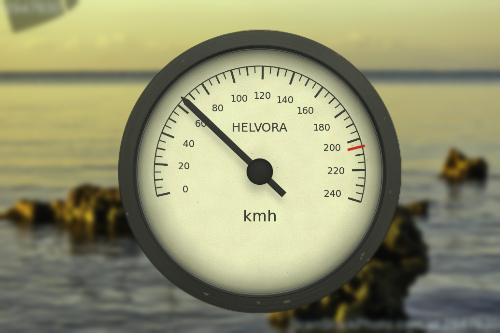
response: 65; km/h
